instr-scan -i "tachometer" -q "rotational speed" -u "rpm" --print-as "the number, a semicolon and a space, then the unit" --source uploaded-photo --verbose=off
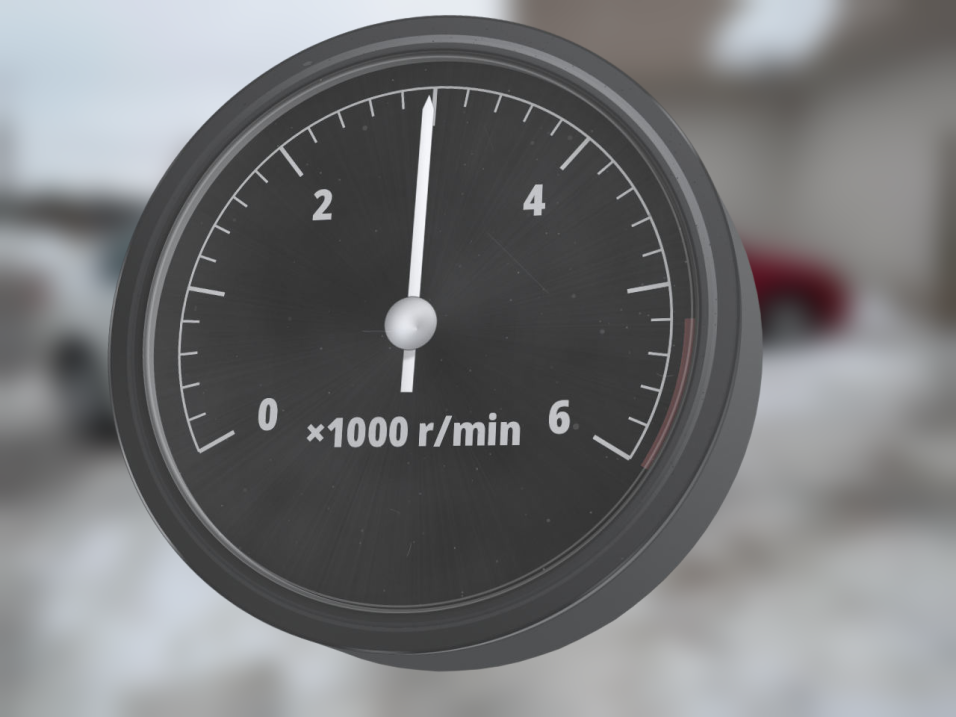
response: 3000; rpm
